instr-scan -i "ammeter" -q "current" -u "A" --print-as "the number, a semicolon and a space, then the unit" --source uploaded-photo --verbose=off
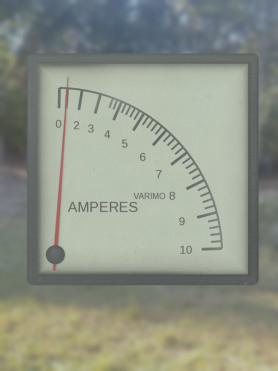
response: 1; A
